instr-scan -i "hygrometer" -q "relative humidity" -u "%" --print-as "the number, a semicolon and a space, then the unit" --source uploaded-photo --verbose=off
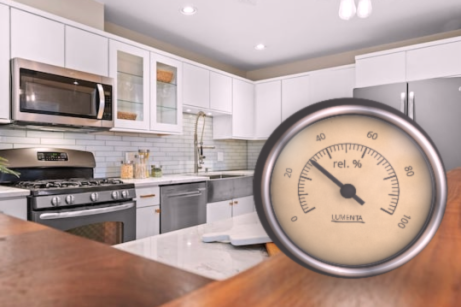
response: 30; %
